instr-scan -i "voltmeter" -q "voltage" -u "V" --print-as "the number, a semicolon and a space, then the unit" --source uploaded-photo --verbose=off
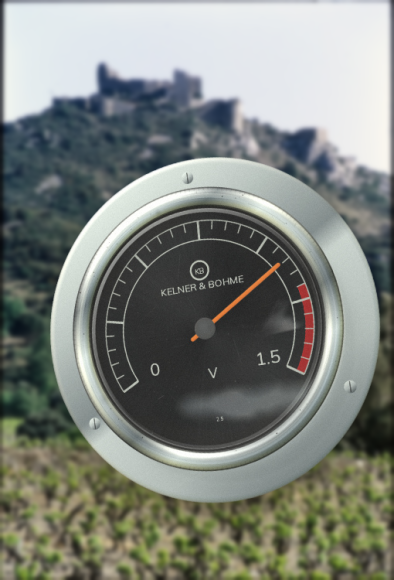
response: 1.1; V
